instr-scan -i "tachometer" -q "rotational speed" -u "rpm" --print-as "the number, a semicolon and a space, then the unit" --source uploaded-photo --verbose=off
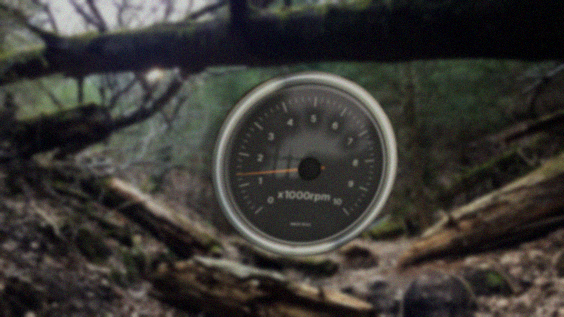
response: 1400; rpm
